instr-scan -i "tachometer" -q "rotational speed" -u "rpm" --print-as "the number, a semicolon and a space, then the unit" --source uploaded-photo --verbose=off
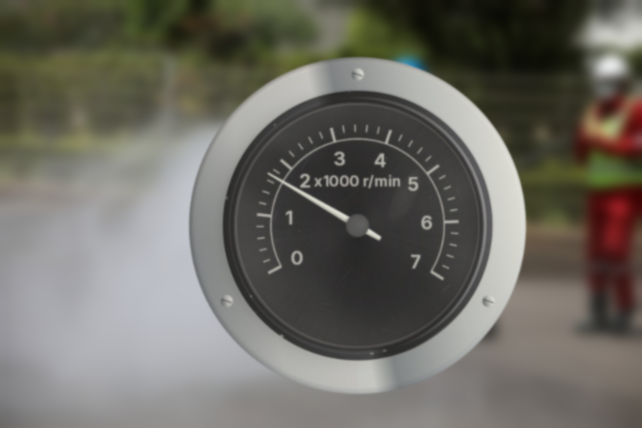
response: 1700; rpm
